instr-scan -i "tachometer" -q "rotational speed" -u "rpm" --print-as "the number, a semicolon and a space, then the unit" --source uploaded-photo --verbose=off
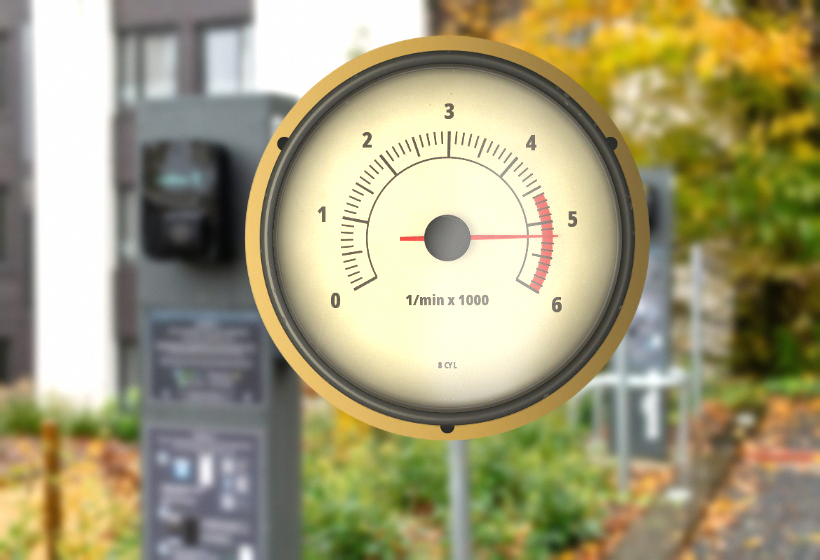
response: 5200; rpm
